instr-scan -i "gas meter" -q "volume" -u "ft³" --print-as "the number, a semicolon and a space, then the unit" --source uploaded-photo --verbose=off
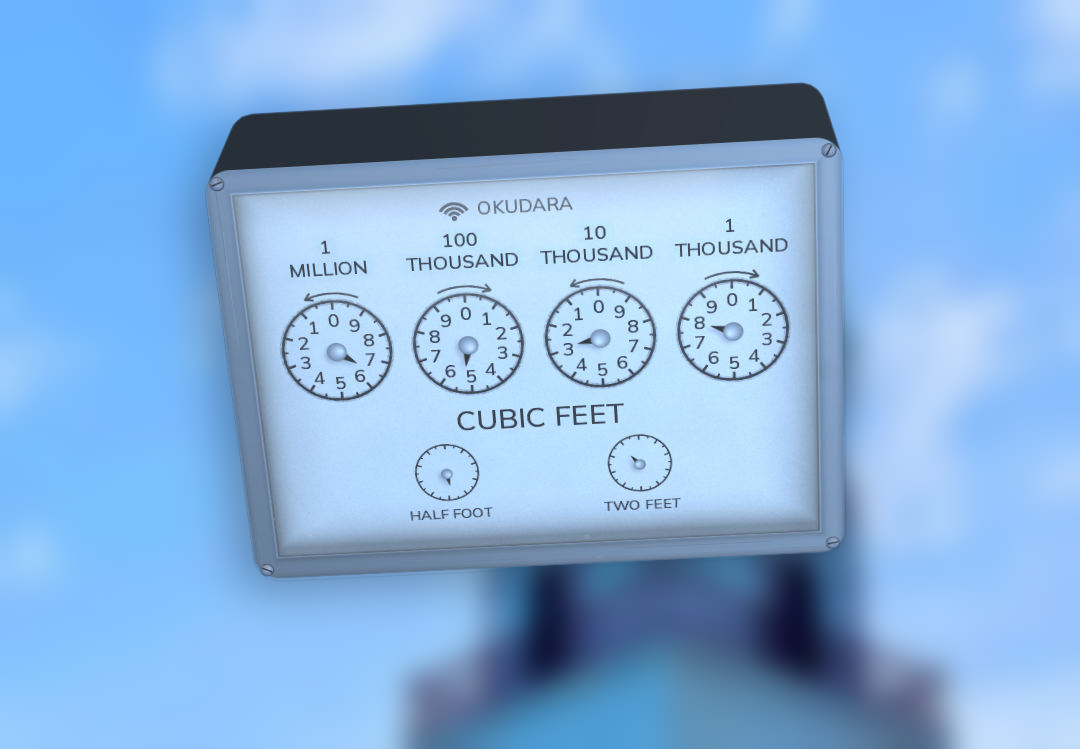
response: 652800; ft³
